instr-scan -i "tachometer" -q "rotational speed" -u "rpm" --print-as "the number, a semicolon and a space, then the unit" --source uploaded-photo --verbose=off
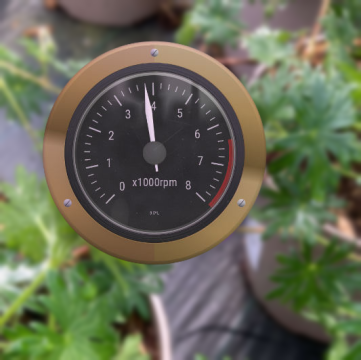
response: 3800; rpm
